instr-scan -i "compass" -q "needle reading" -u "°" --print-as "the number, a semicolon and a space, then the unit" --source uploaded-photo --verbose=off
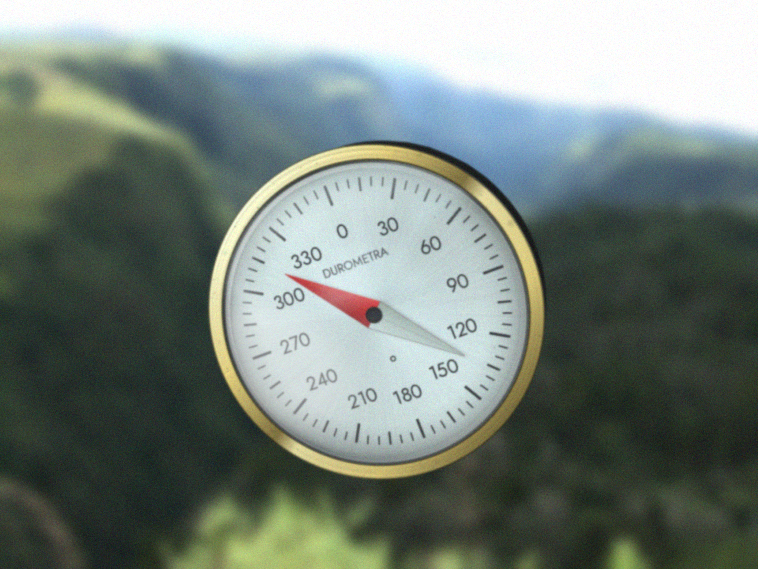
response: 315; °
